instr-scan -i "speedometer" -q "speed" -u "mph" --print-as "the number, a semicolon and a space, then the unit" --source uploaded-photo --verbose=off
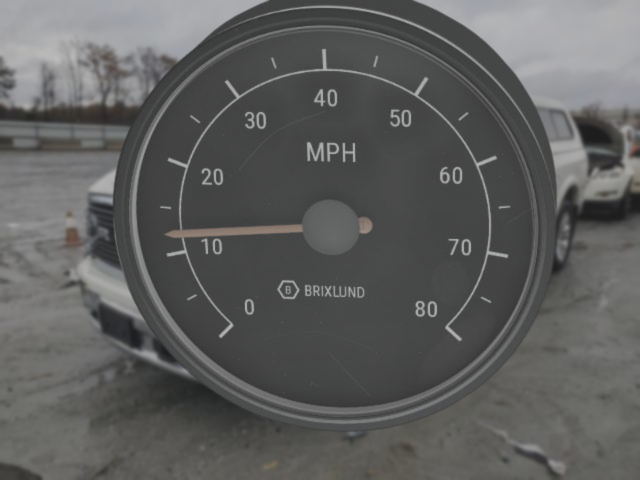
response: 12.5; mph
